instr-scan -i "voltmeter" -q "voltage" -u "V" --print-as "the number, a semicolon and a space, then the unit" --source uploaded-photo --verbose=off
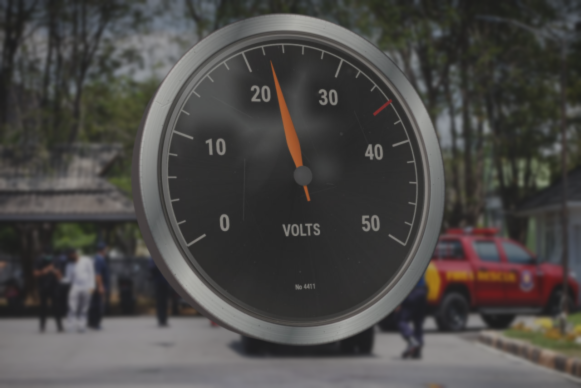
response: 22; V
